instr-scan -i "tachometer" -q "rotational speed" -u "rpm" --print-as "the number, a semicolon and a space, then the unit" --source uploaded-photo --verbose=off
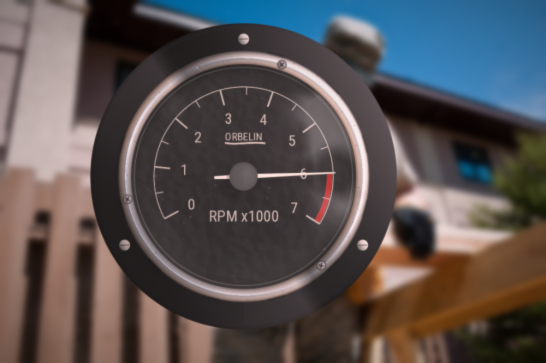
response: 6000; rpm
